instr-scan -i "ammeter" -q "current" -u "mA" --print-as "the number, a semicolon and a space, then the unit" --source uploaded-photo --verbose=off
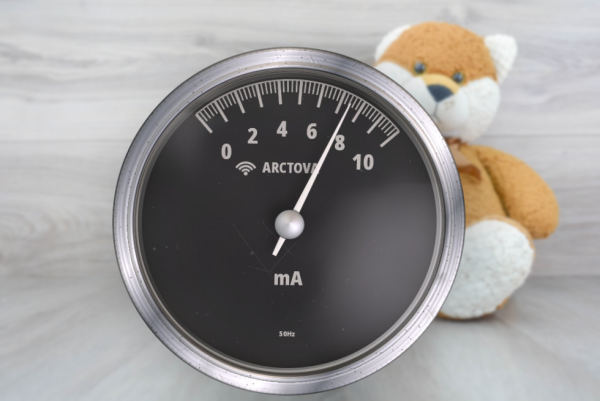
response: 7.4; mA
